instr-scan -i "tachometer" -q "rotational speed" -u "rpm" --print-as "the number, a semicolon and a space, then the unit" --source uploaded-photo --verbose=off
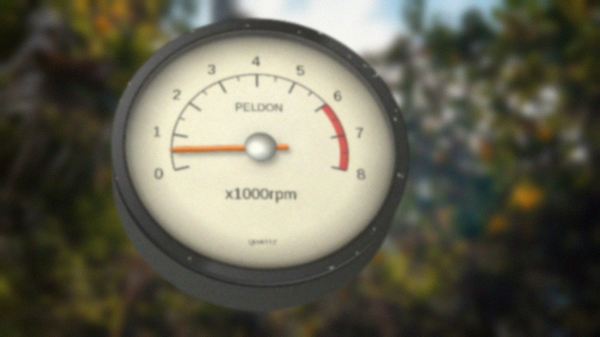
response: 500; rpm
